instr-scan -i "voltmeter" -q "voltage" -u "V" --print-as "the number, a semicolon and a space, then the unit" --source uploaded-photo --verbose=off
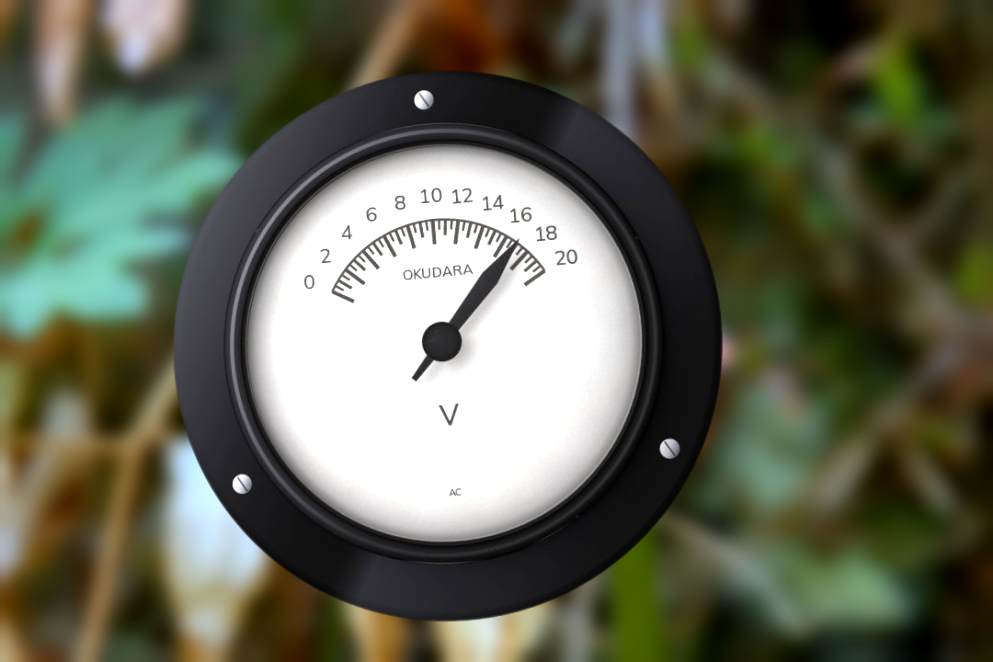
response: 17; V
